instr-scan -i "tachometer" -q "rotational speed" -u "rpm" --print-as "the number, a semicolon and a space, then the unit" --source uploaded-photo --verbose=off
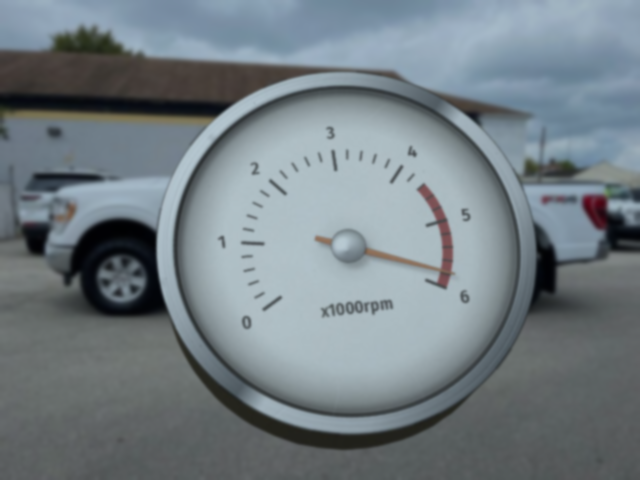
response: 5800; rpm
